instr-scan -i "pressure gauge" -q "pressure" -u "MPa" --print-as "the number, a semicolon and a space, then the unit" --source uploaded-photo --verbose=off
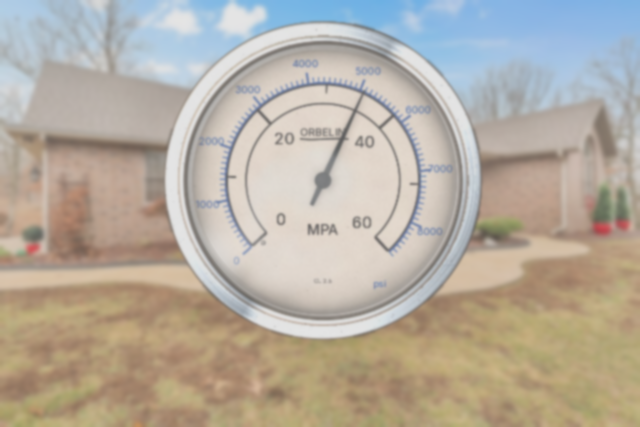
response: 35; MPa
